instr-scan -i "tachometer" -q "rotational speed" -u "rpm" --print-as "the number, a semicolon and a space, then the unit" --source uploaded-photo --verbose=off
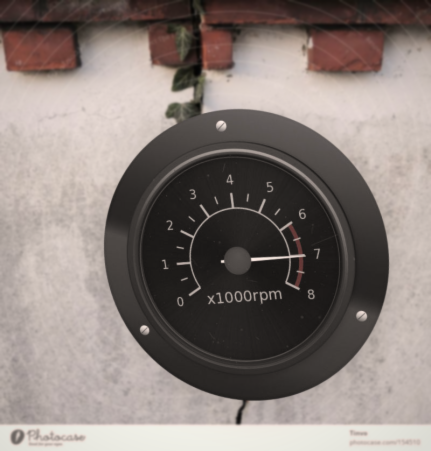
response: 7000; rpm
